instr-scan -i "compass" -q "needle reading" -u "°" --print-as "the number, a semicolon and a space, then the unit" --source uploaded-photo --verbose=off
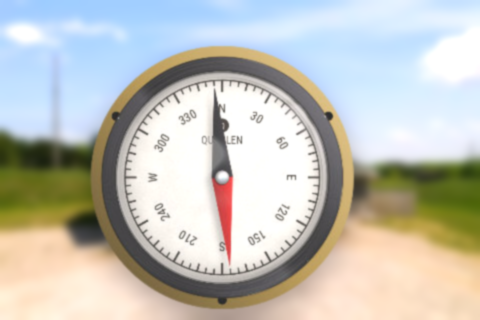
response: 175; °
